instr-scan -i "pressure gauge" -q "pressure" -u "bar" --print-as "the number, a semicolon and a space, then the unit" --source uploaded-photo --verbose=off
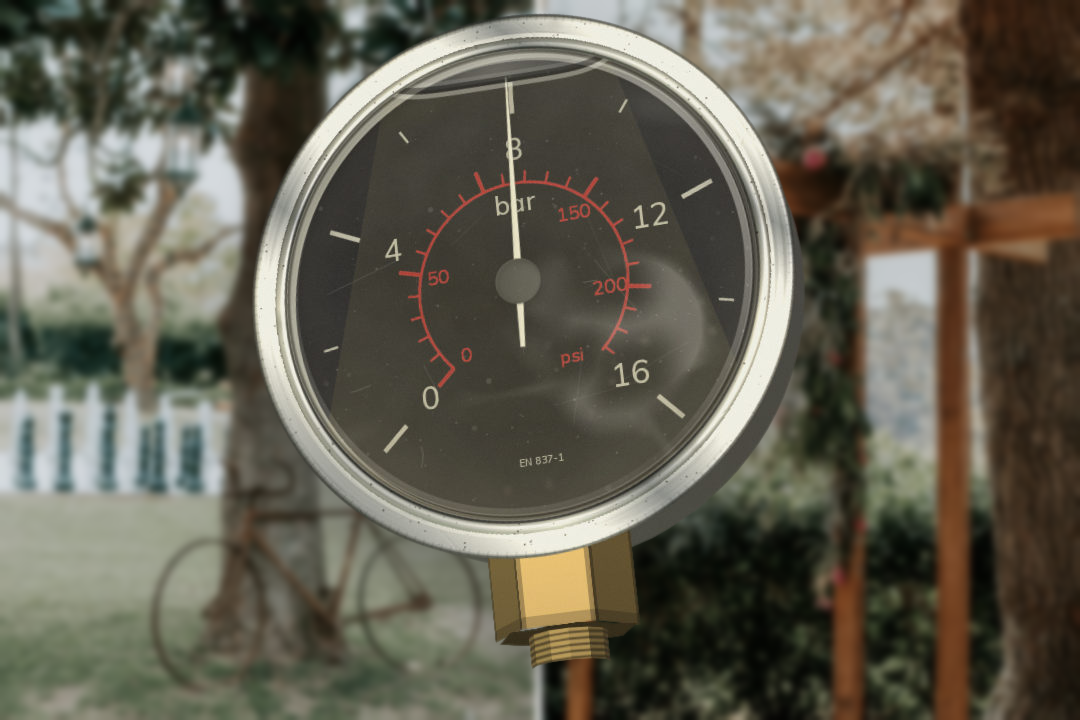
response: 8; bar
